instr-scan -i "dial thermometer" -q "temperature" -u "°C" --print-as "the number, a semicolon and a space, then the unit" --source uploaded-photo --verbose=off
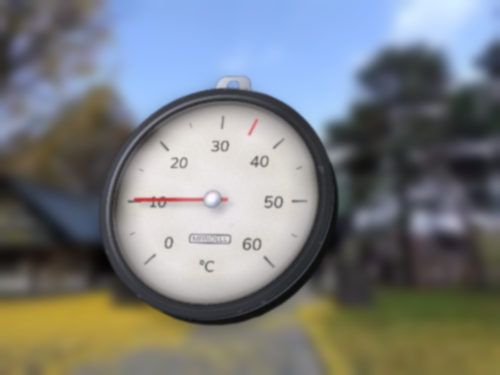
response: 10; °C
